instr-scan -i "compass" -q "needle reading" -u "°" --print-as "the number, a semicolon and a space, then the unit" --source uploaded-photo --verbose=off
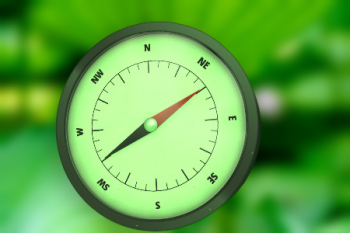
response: 60; °
